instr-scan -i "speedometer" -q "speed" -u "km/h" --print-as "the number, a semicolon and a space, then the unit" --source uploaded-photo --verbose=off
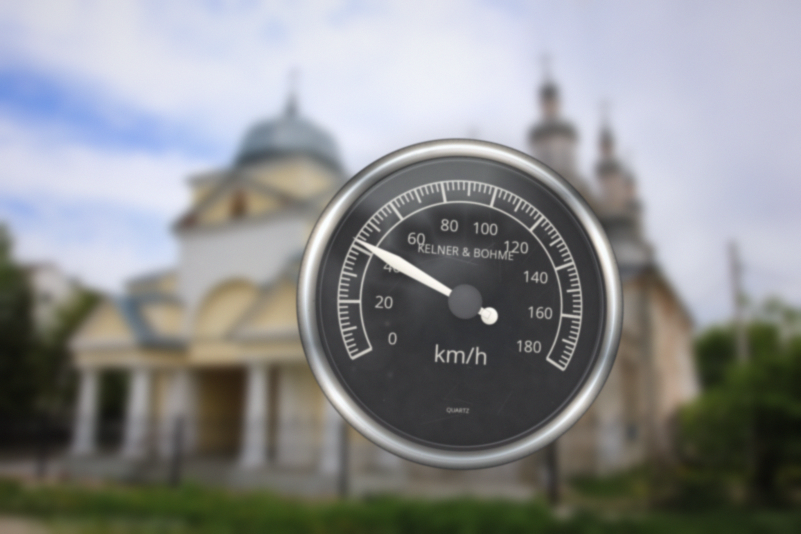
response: 42; km/h
